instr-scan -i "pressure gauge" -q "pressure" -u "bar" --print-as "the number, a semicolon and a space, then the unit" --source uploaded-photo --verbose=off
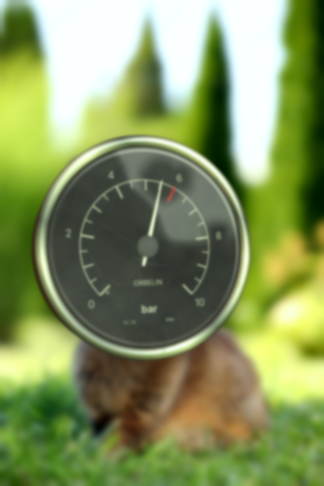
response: 5.5; bar
